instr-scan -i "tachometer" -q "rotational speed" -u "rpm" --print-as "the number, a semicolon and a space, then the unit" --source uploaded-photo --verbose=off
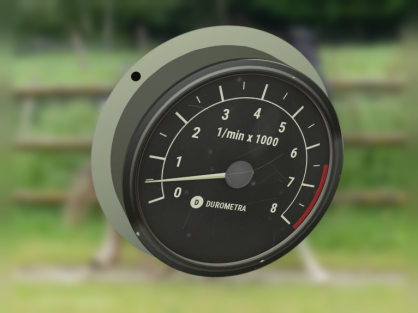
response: 500; rpm
